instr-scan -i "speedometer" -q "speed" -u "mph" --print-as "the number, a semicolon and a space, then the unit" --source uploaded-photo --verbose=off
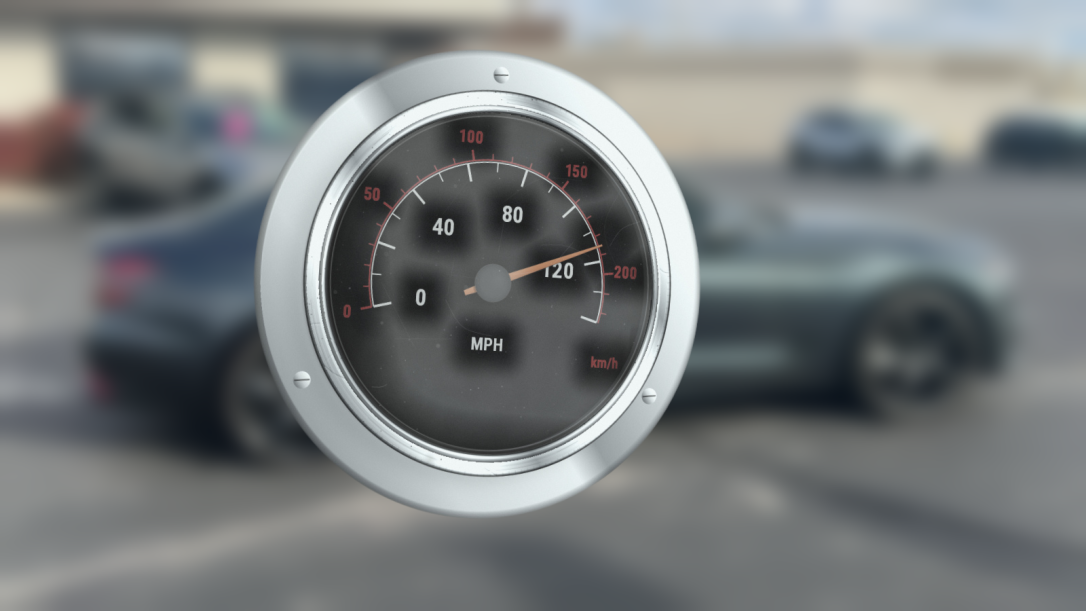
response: 115; mph
